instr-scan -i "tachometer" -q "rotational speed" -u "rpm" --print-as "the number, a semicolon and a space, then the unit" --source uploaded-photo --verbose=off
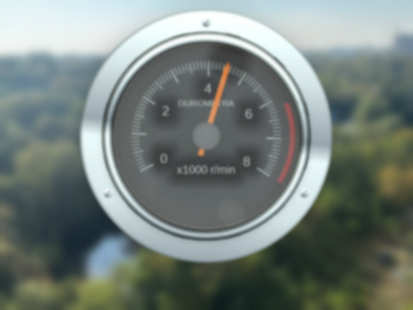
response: 4500; rpm
